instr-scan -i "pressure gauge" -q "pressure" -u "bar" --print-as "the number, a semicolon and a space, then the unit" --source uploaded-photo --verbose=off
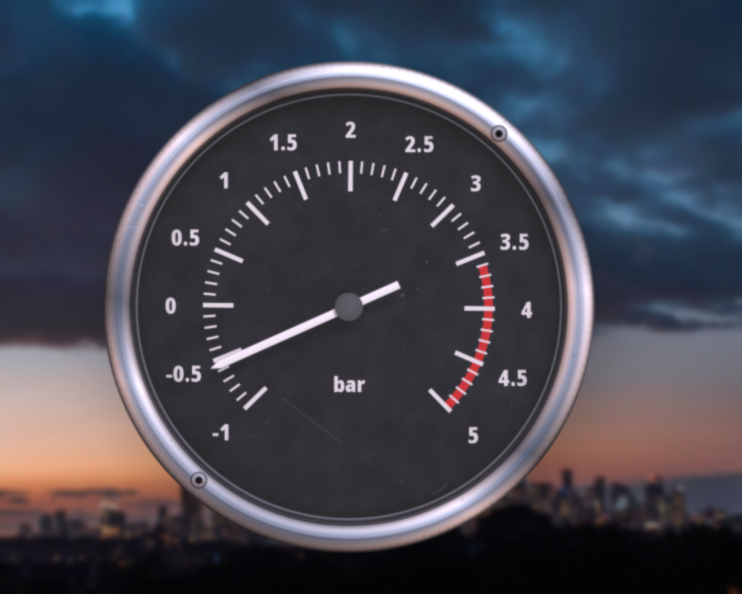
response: -0.55; bar
